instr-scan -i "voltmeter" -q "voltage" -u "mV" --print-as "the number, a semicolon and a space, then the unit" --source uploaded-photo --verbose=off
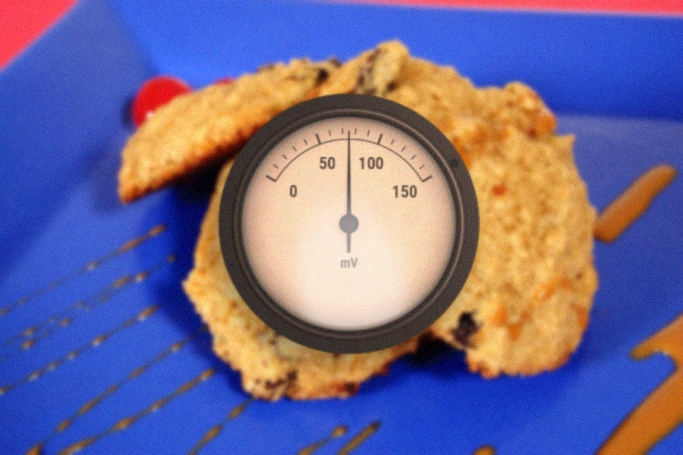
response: 75; mV
